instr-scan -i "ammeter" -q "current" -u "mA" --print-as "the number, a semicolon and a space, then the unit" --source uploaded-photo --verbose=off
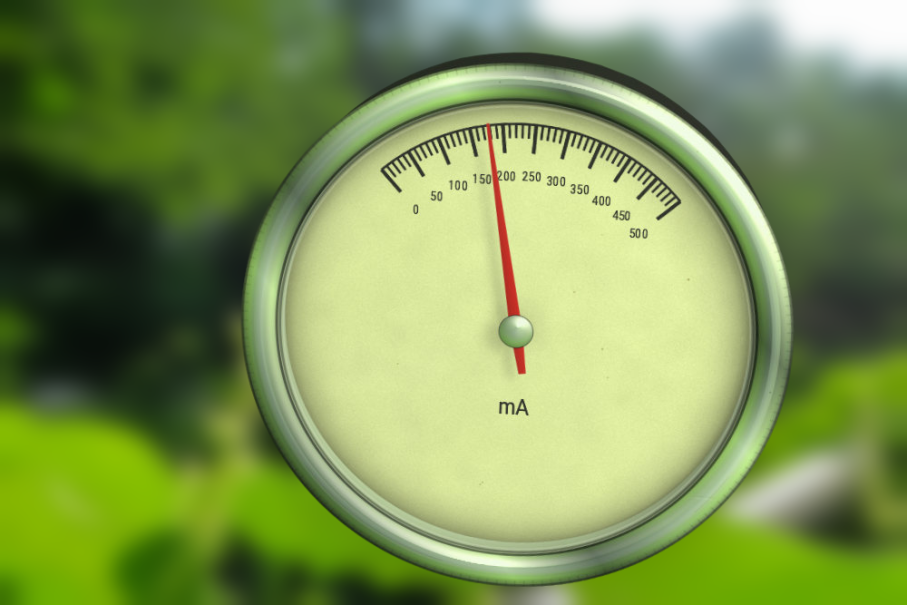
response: 180; mA
